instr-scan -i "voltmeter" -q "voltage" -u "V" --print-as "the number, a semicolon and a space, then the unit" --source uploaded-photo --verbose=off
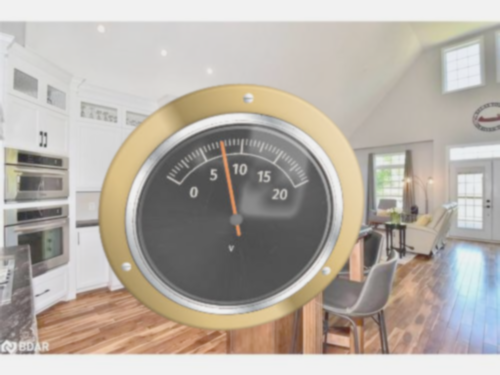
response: 7.5; V
